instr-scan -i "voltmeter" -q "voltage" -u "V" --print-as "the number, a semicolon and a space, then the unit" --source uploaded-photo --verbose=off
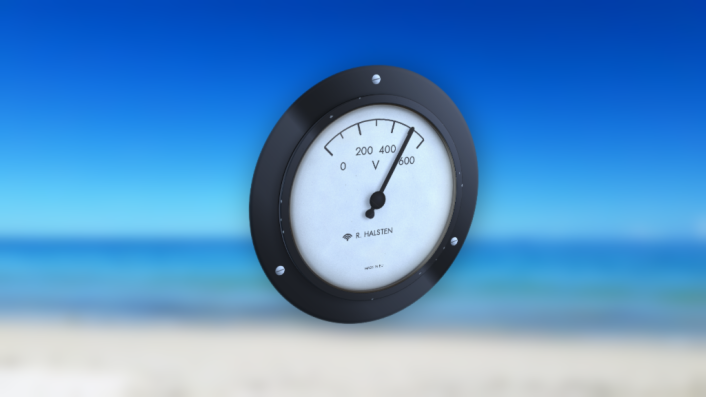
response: 500; V
